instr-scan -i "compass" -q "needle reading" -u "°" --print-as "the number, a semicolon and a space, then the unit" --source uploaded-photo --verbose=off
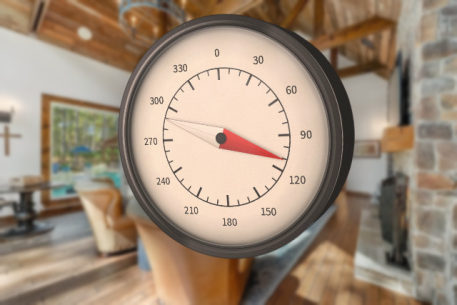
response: 110; °
